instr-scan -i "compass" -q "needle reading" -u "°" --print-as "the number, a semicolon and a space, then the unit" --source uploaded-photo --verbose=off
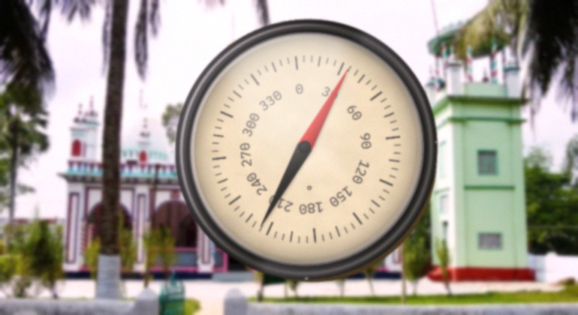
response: 35; °
